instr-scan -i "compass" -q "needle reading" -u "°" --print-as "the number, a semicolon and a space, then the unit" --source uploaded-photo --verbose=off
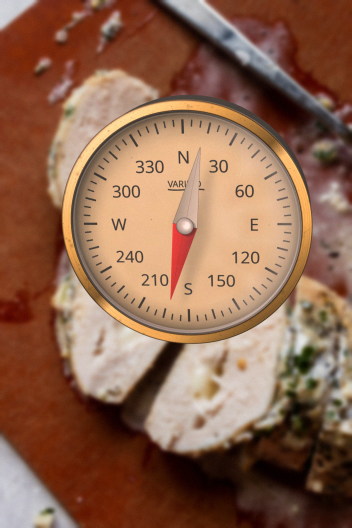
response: 192.5; °
